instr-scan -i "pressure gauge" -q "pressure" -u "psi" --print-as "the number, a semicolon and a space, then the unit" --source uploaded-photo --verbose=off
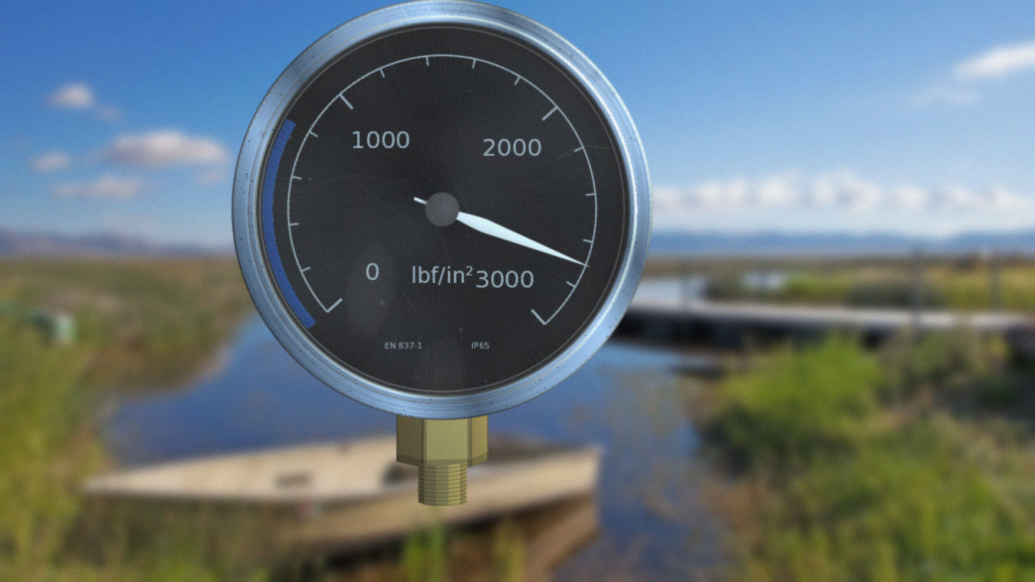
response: 2700; psi
